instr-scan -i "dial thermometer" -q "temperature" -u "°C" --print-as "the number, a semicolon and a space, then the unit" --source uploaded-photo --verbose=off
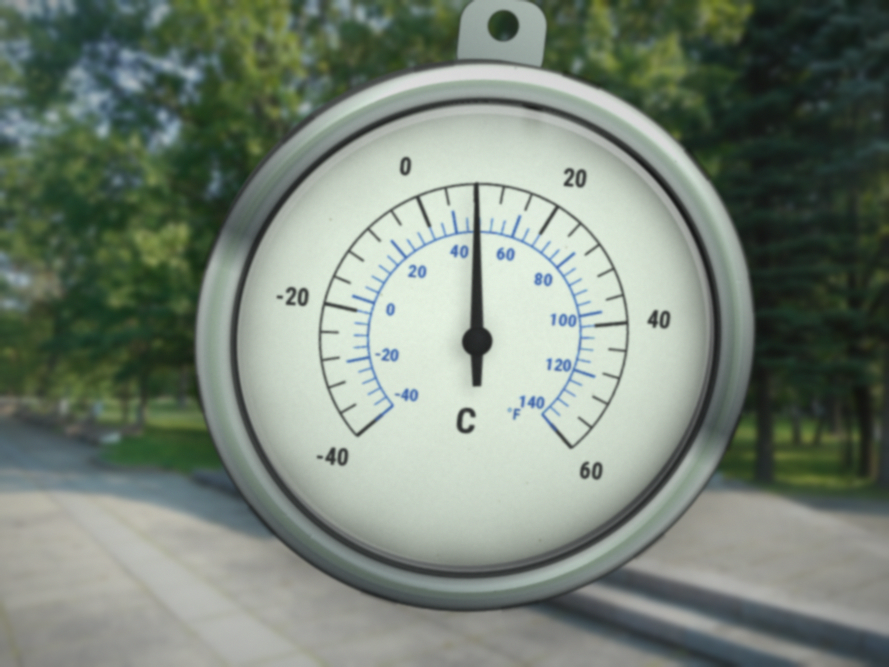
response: 8; °C
